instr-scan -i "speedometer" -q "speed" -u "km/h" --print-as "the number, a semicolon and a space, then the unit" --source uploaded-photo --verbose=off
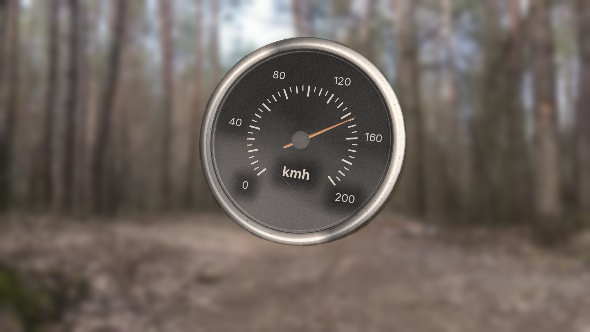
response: 145; km/h
